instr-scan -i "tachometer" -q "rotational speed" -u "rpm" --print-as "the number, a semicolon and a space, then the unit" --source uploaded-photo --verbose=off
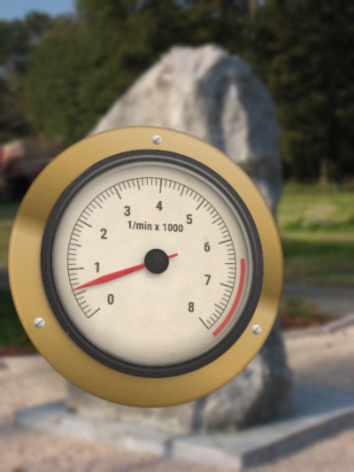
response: 600; rpm
